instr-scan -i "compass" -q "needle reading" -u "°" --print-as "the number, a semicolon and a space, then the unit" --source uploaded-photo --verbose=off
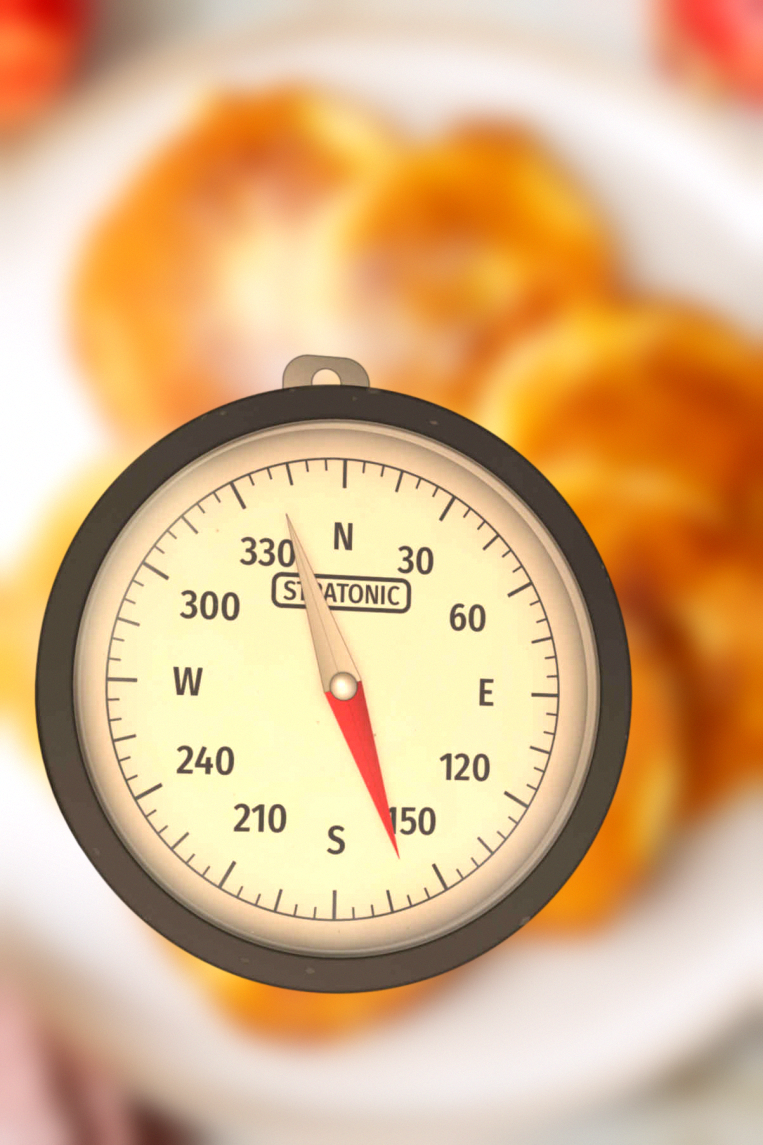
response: 160; °
